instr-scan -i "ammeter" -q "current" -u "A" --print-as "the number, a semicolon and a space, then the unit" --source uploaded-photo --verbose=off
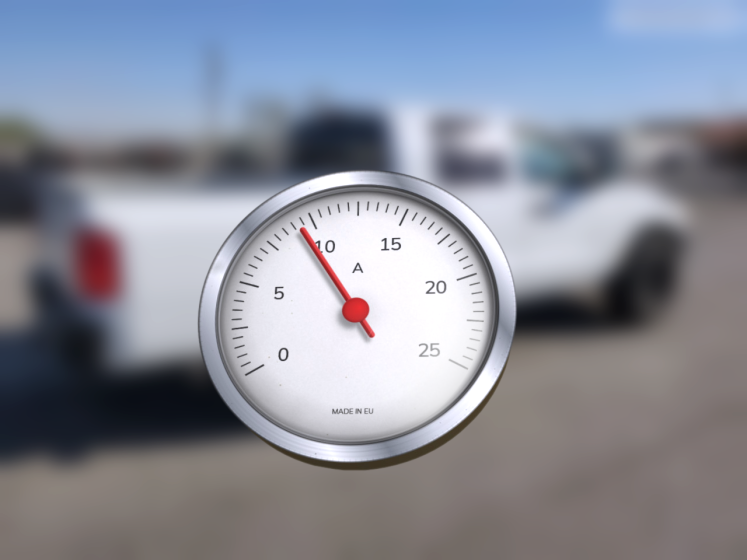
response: 9.25; A
